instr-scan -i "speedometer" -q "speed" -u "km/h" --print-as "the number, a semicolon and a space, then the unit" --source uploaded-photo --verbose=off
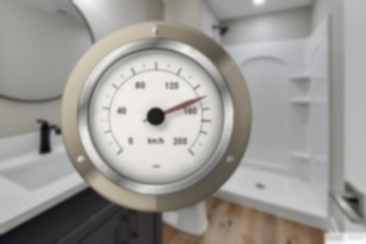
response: 150; km/h
